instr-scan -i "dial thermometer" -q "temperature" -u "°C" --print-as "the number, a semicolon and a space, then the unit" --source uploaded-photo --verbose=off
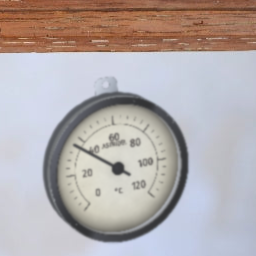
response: 36; °C
